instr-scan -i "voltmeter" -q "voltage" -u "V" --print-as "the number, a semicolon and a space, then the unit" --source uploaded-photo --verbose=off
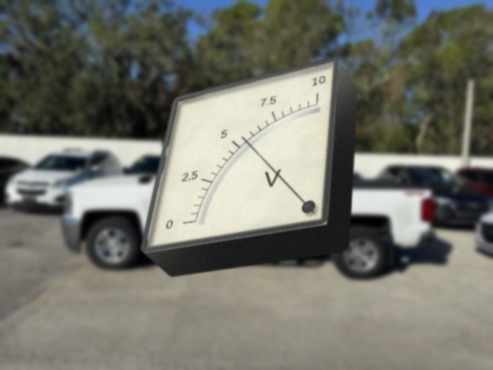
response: 5.5; V
